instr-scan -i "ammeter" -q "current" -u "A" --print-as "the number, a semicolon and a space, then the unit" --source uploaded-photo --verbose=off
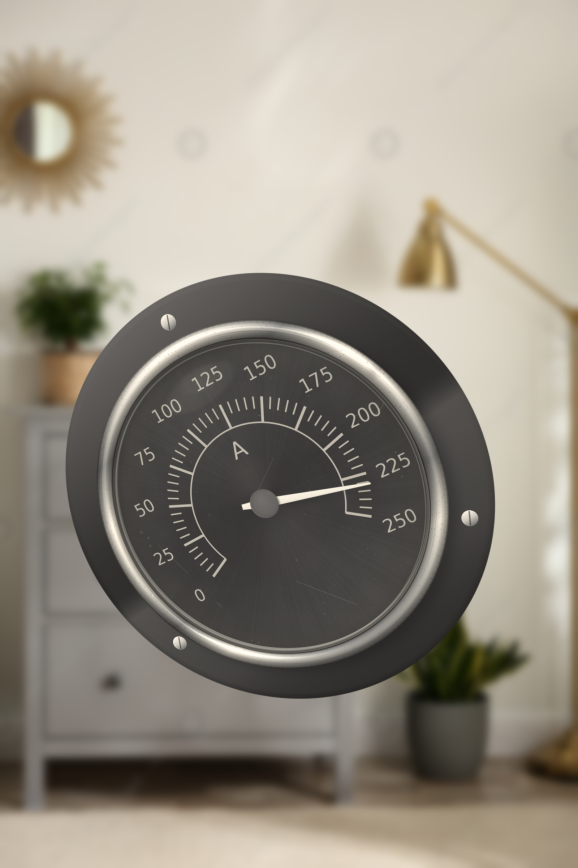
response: 230; A
